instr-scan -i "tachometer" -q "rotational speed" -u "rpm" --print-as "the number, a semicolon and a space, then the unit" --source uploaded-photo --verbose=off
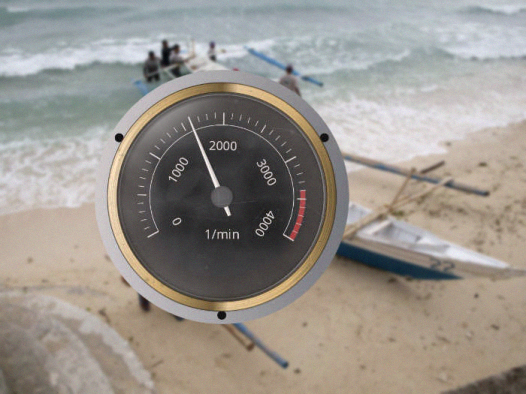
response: 1600; rpm
